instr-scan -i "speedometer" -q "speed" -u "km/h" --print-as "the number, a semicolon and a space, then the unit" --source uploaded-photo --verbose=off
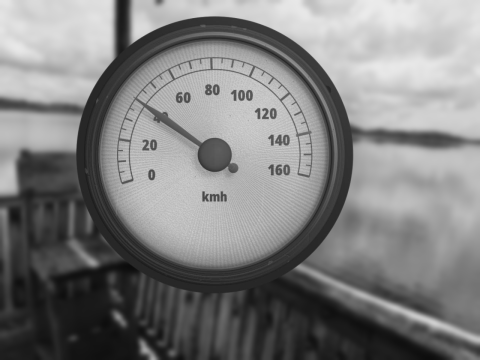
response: 40; km/h
